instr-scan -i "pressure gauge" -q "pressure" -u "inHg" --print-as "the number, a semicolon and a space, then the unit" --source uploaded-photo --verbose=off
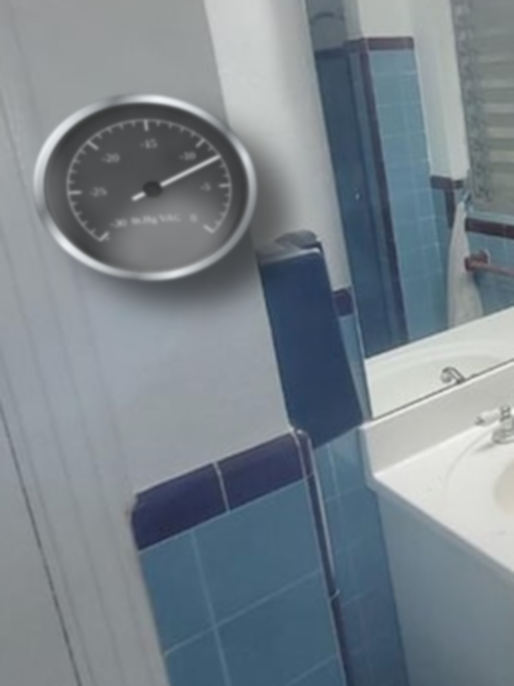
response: -8; inHg
